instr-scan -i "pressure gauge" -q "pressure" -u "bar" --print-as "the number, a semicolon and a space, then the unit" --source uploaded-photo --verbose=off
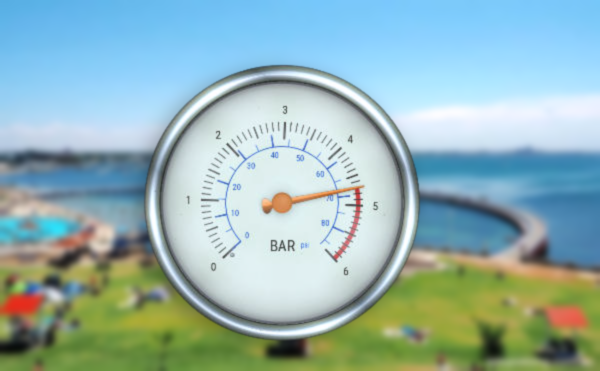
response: 4.7; bar
